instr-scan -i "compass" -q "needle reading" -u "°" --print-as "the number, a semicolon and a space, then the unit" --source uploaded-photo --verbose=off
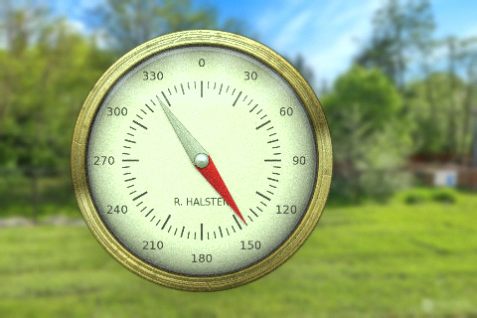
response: 145; °
